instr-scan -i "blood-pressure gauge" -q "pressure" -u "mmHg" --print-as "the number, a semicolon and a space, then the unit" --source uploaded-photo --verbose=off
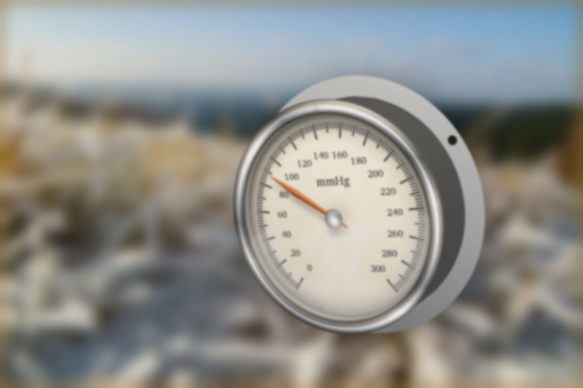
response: 90; mmHg
